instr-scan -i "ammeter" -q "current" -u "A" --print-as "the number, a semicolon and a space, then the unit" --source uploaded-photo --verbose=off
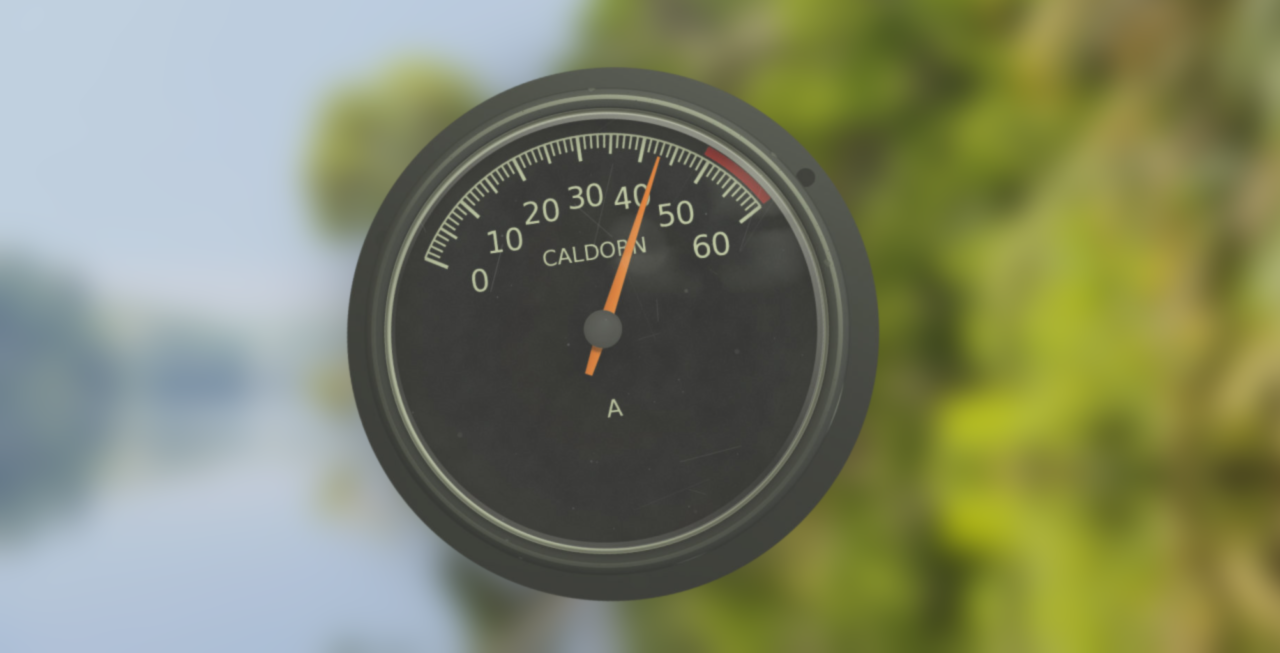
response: 43; A
